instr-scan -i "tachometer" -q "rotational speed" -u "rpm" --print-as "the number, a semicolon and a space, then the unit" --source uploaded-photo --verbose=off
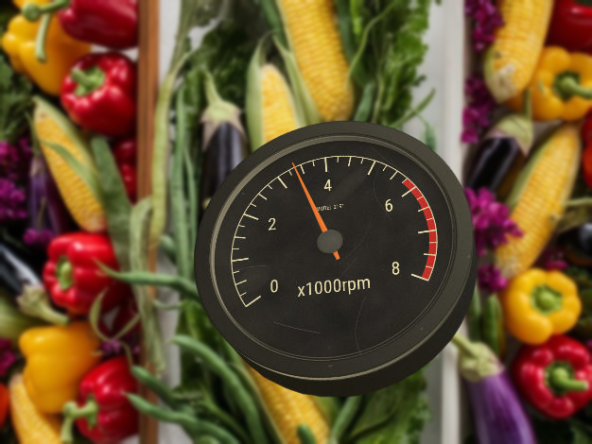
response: 3375; rpm
